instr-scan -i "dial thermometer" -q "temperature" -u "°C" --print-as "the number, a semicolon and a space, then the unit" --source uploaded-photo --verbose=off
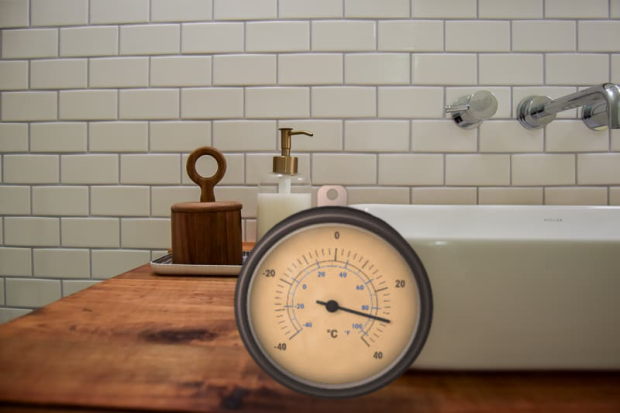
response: 30; °C
